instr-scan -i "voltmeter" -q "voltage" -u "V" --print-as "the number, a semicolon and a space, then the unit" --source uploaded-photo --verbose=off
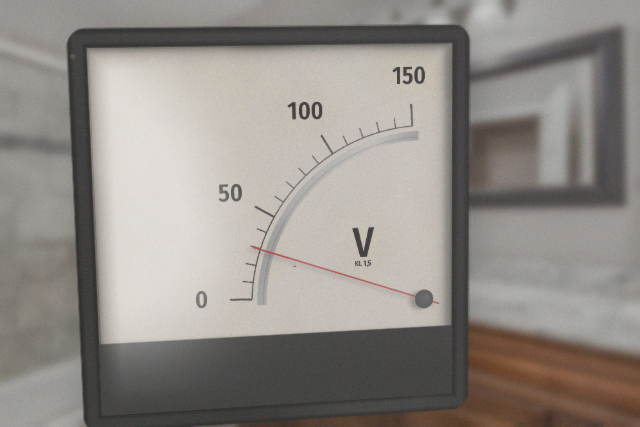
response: 30; V
